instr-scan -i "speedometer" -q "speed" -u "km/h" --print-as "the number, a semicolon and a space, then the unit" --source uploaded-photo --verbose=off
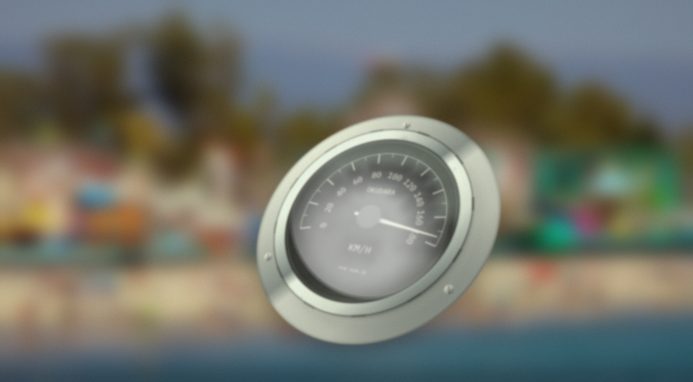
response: 175; km/h
